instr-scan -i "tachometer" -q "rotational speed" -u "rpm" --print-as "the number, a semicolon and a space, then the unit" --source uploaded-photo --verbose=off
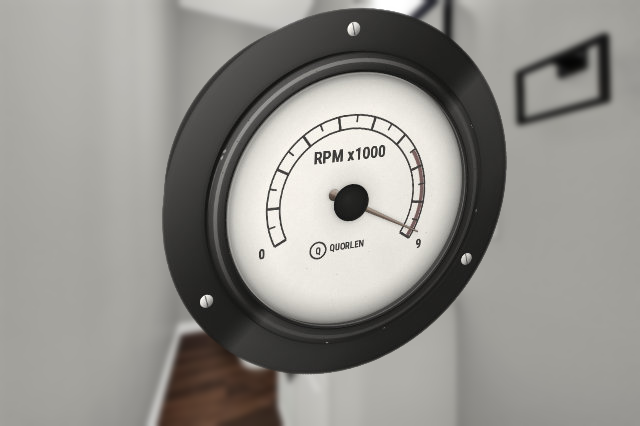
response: 8750; rpm
